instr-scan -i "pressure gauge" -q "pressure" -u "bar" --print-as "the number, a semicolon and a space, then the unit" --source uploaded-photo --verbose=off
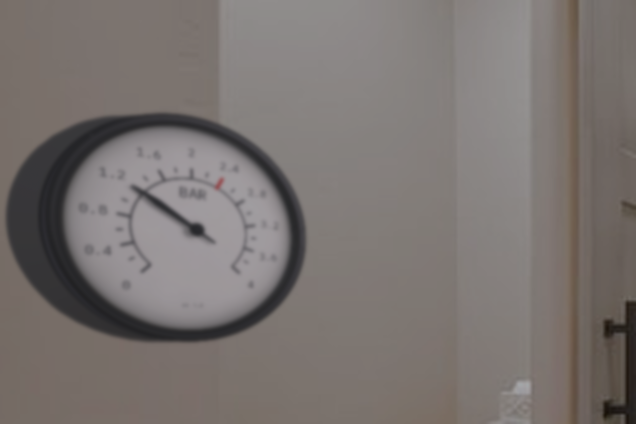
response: 1.2; bar
